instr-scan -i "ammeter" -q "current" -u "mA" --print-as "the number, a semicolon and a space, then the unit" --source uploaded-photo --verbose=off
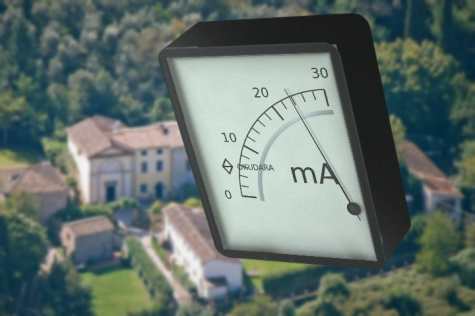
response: 24; mA
